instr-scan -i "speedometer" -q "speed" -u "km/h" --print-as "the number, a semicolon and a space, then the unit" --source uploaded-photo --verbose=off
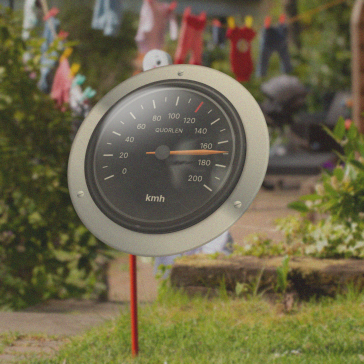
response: 170; km/h
